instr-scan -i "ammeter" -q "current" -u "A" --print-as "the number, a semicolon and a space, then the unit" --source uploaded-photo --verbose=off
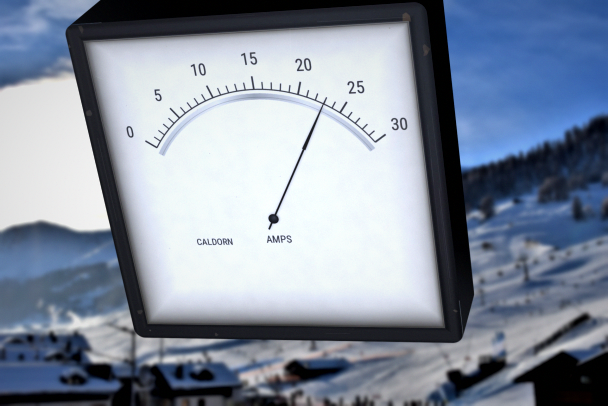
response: 23; A
